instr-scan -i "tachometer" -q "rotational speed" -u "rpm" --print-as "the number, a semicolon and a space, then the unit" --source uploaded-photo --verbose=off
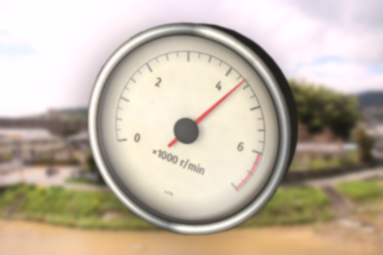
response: 4375; rpm
